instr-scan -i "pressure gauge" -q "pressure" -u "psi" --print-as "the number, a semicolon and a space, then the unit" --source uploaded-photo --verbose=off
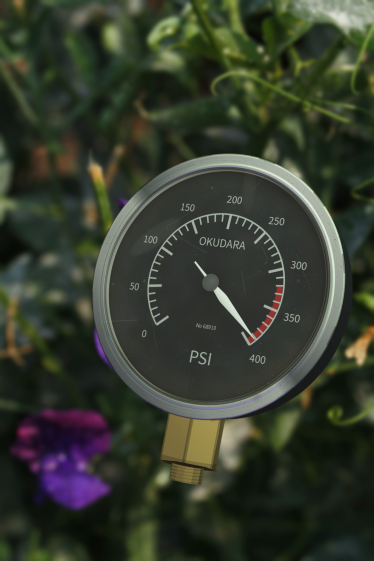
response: 390; psi
